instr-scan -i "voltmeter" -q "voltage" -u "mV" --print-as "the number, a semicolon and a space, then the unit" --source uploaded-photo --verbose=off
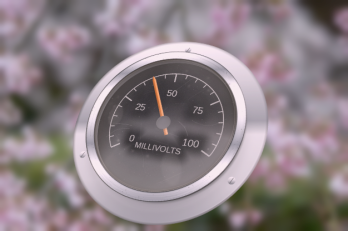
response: 40; mV
